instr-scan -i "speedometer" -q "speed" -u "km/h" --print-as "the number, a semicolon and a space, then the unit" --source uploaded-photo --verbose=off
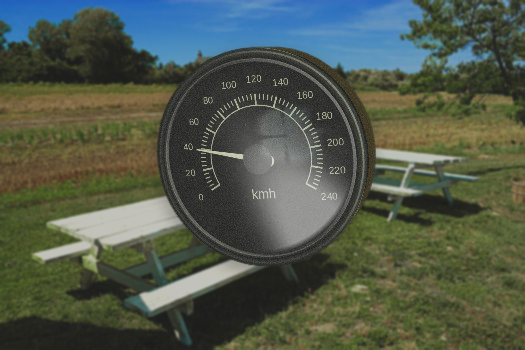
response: 40; km/h
